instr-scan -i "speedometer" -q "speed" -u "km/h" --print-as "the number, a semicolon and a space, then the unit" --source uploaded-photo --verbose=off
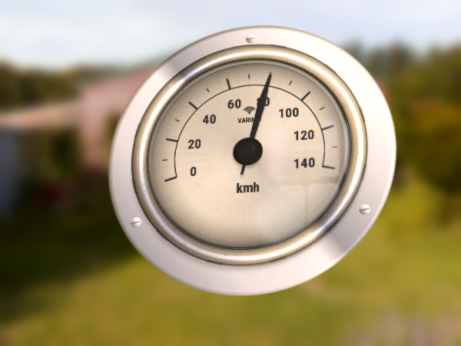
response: 80; km/h
